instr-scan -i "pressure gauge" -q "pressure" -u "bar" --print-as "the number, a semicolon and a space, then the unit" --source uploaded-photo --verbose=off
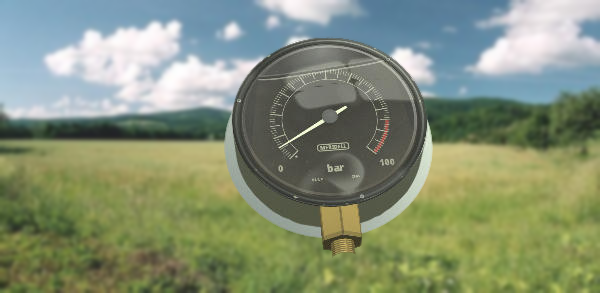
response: 5; bar
